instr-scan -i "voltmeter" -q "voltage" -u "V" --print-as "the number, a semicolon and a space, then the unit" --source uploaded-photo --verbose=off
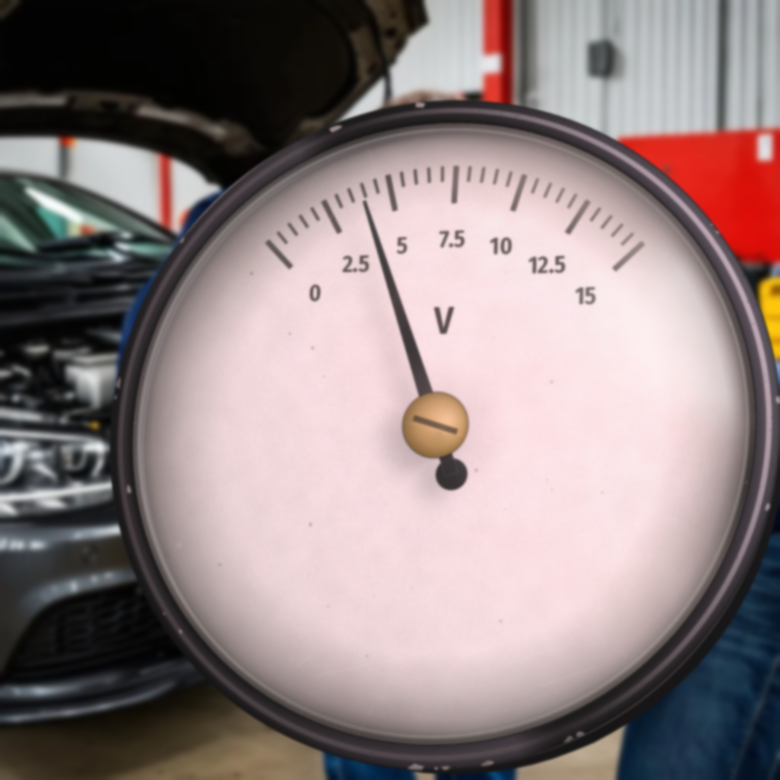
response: 4; V
